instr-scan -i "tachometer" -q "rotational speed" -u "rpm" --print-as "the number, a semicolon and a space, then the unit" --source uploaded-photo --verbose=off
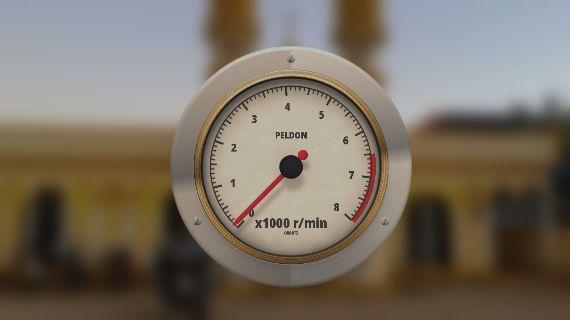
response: 100; rpm
